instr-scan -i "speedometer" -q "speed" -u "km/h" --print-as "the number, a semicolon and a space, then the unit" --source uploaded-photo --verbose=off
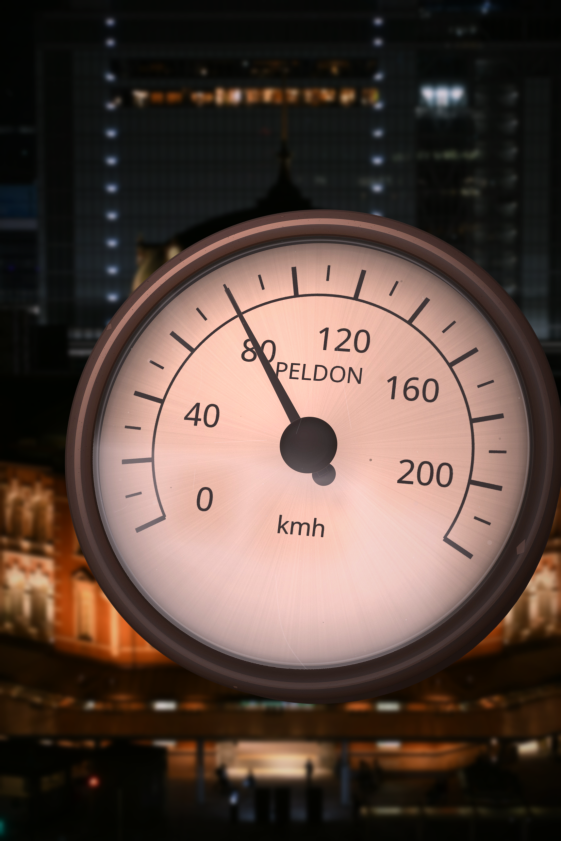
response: 80; km/h
